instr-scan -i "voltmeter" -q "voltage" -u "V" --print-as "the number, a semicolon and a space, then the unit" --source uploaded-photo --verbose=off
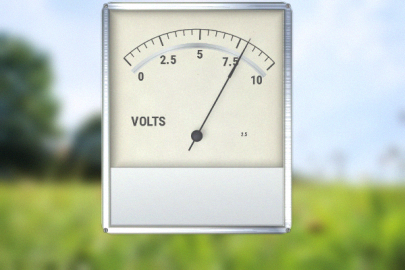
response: 8; V
